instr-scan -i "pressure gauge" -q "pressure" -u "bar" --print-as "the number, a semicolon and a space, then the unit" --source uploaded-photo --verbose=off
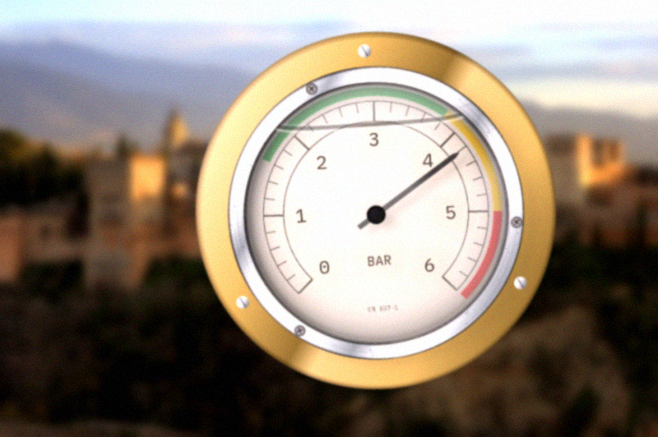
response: 4.2; bar
